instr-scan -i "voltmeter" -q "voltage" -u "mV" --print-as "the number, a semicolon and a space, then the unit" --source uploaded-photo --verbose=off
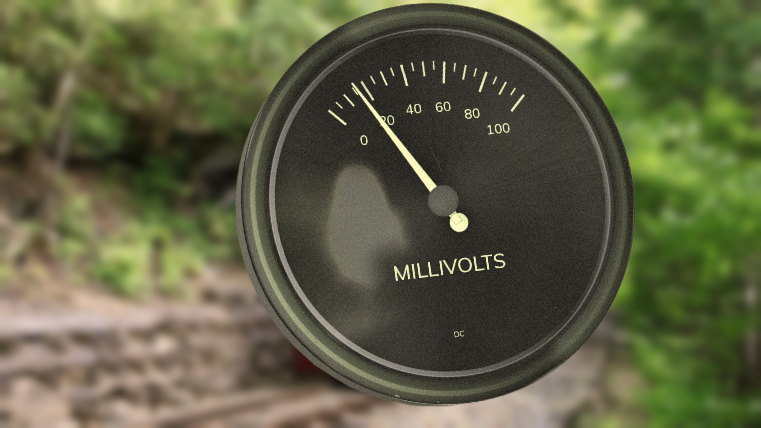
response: 15; mV
